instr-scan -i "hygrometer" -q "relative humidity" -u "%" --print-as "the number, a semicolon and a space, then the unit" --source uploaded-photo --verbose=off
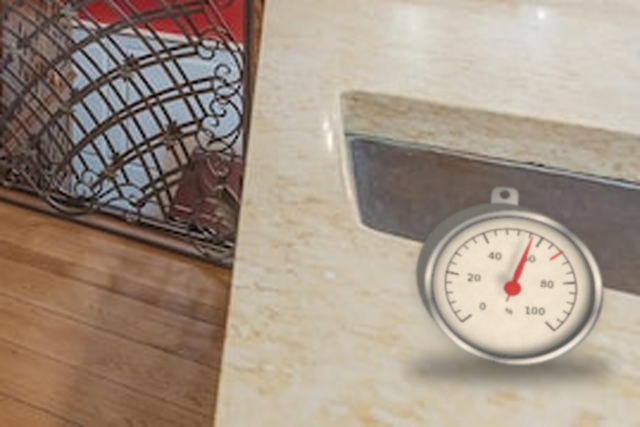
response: 56; %
